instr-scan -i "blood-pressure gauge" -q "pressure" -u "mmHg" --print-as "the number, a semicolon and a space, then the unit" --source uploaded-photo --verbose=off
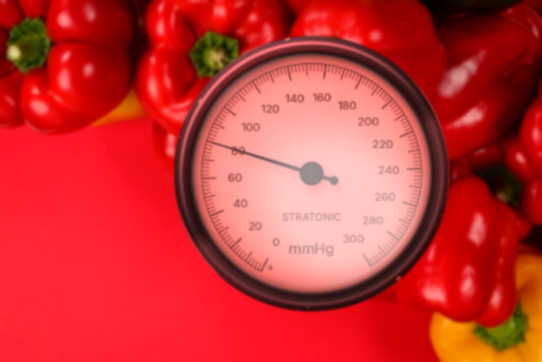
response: 80; mmHg
